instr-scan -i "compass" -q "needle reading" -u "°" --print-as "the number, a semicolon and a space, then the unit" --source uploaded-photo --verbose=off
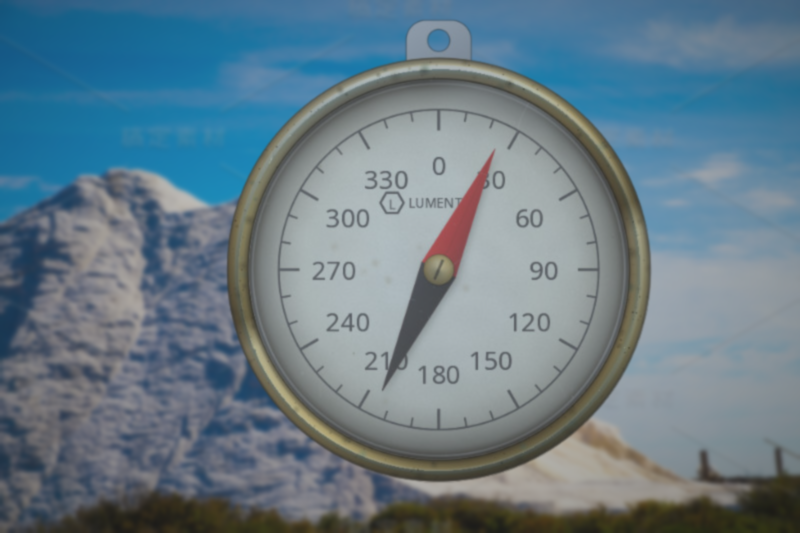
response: 25; °
